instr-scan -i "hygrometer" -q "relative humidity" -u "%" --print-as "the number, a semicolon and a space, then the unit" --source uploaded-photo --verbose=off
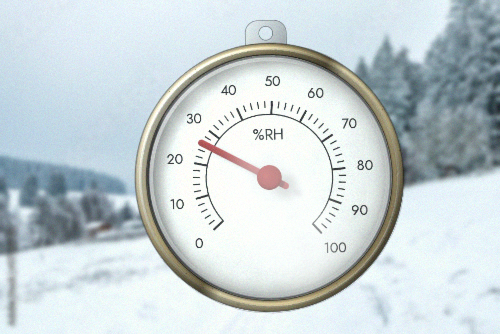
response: 26; %
